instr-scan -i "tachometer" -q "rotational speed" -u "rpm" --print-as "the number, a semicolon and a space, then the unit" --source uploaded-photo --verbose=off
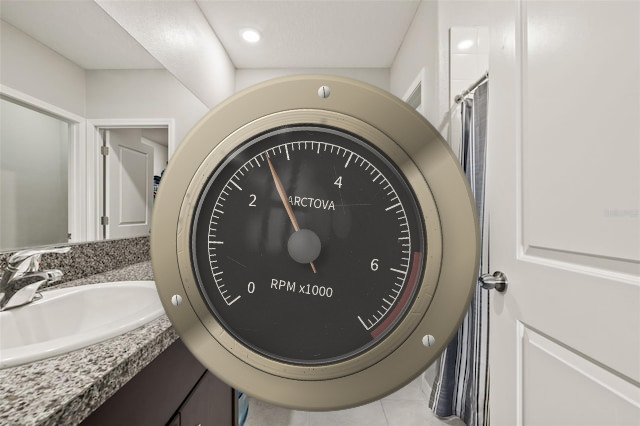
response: 2700; rpm
